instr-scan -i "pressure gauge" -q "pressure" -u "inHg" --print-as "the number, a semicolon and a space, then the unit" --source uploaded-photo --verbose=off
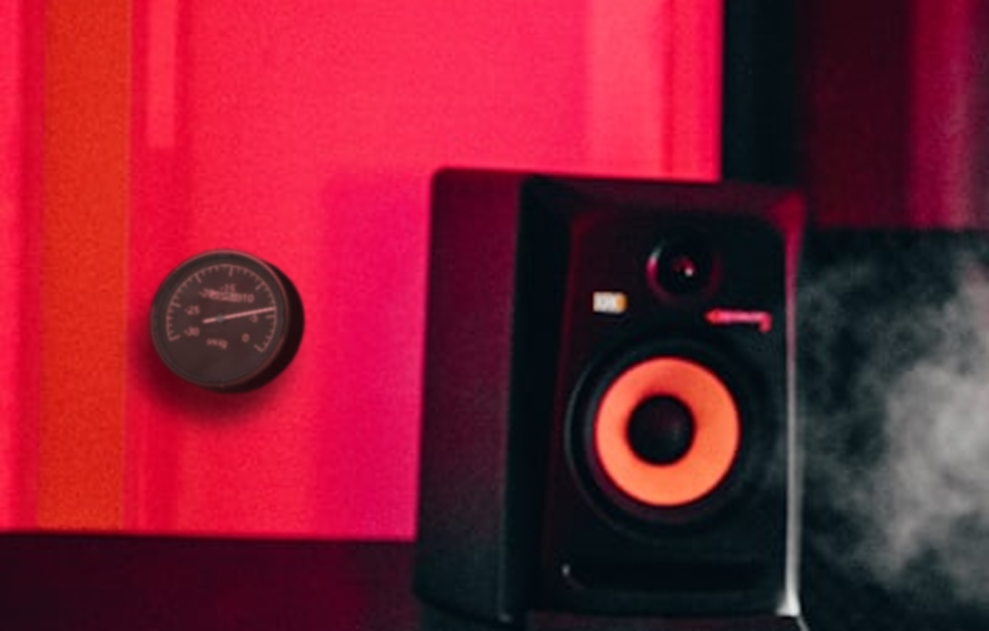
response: -6; inHg
